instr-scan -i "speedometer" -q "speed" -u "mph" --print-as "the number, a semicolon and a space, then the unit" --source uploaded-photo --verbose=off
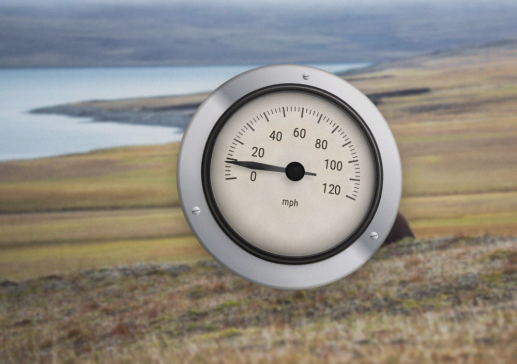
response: 8; mph
